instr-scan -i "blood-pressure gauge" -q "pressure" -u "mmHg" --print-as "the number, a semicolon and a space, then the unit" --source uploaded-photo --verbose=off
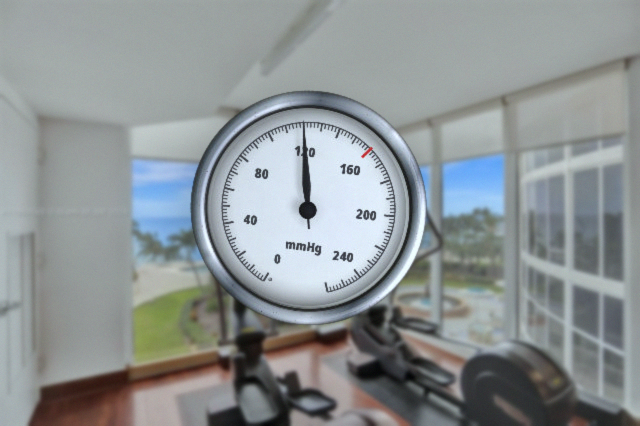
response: 120; mmHg
